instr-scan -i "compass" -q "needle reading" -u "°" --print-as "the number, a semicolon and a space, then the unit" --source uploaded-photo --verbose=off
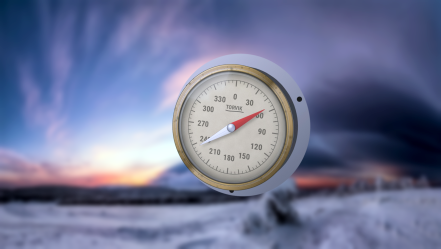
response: 55; °
